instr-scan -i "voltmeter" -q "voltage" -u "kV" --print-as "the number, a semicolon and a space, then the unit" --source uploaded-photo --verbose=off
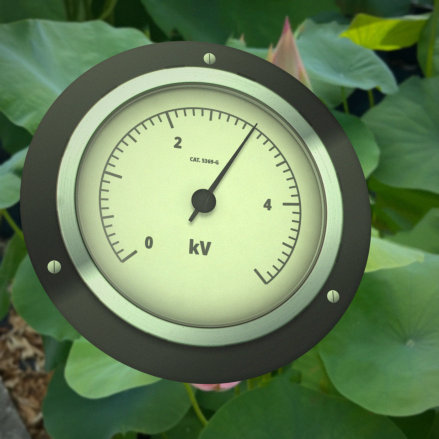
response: 3; kV
